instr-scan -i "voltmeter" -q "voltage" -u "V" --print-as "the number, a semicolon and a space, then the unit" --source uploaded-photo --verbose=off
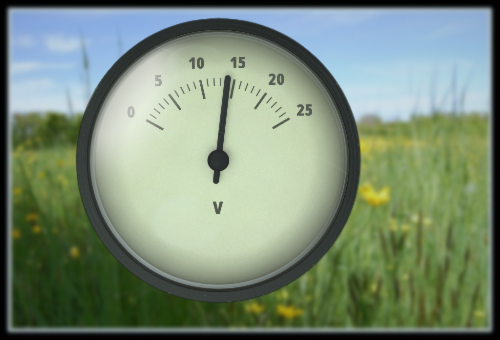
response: 14; V
